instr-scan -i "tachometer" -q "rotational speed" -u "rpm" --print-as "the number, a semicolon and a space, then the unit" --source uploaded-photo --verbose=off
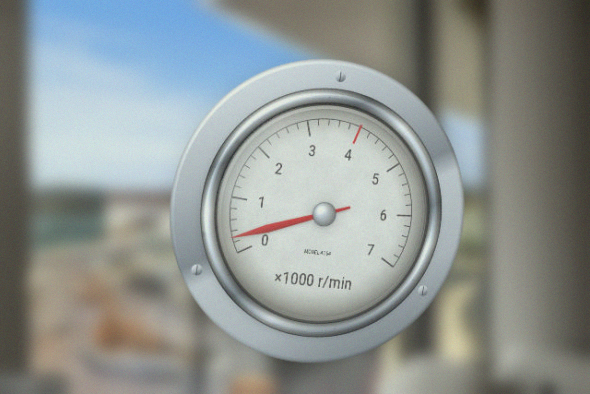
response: 300; rpm
